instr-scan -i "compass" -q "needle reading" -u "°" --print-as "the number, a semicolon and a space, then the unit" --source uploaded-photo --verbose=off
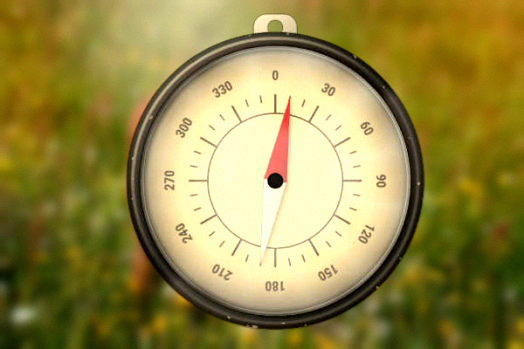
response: 10; °
